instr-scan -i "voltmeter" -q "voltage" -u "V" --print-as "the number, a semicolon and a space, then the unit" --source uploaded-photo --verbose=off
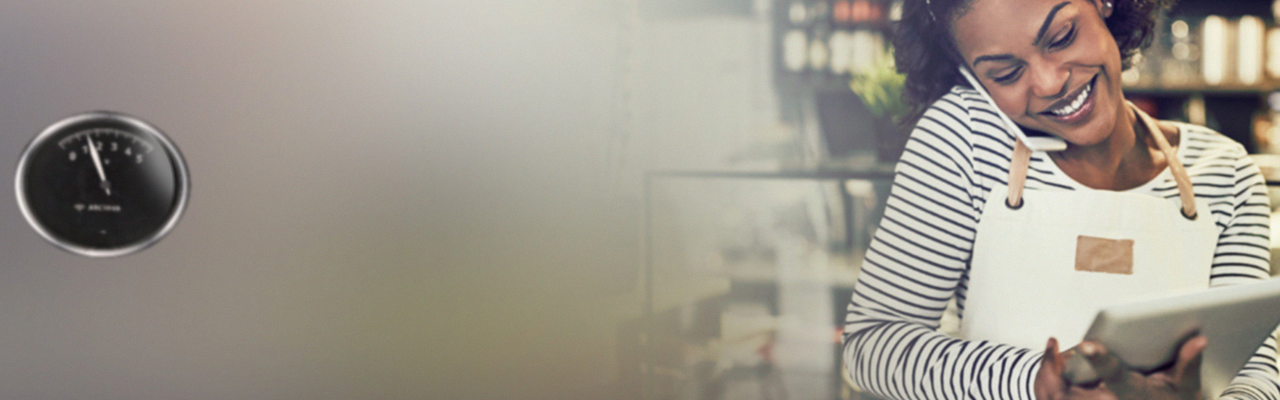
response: 1.5; V
